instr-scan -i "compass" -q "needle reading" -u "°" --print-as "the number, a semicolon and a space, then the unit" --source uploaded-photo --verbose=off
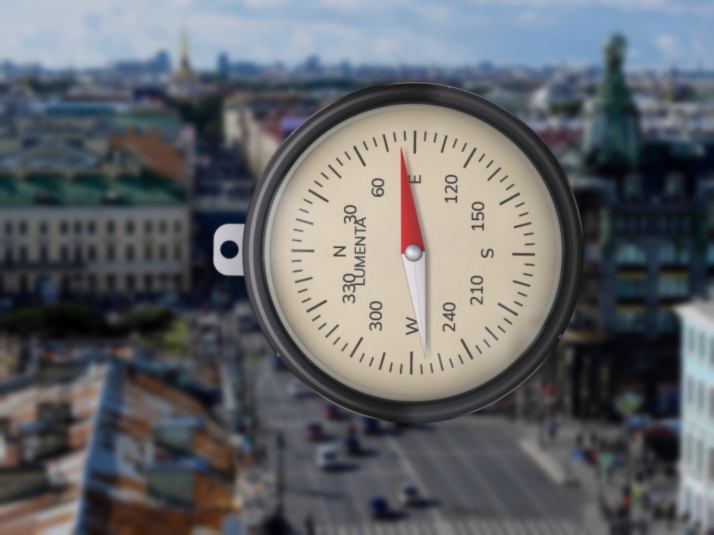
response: 82.5; °
